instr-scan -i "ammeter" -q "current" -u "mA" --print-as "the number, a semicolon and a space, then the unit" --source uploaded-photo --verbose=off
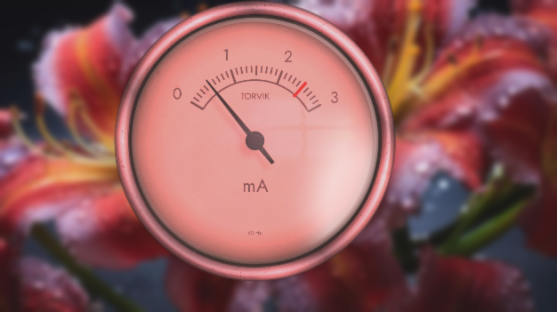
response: 0.5; mA
